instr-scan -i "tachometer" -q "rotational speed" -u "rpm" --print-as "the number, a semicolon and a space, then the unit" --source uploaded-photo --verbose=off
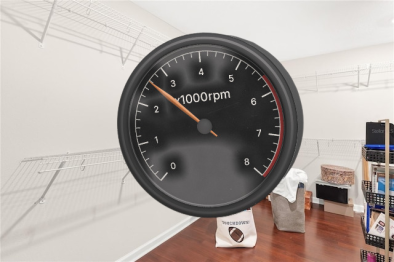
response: 2600; rpm
